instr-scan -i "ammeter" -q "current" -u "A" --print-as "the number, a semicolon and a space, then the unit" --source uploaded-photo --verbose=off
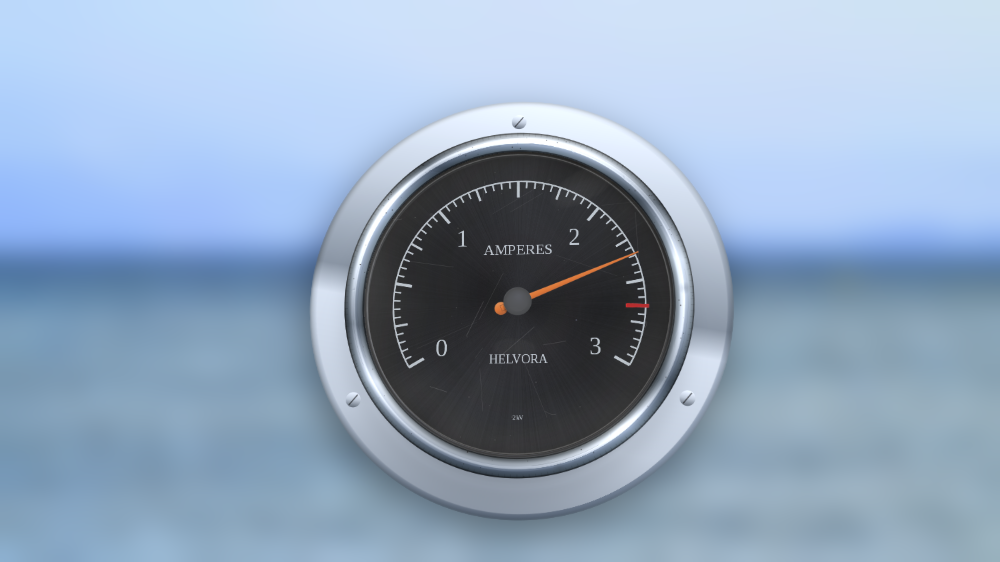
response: 2.35; A
